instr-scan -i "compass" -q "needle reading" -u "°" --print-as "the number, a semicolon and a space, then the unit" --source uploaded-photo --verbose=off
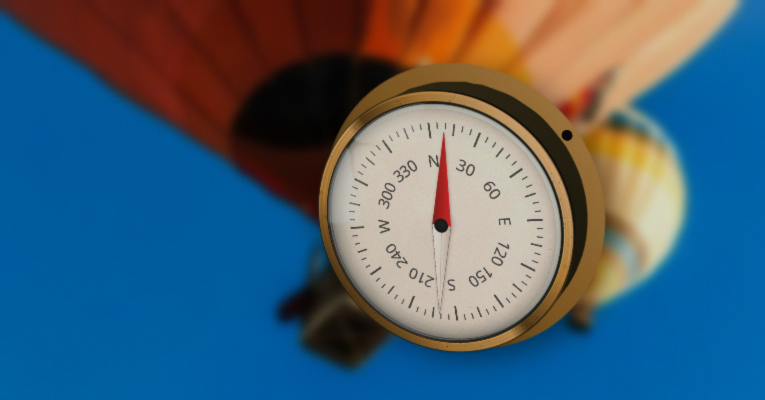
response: 10; °
